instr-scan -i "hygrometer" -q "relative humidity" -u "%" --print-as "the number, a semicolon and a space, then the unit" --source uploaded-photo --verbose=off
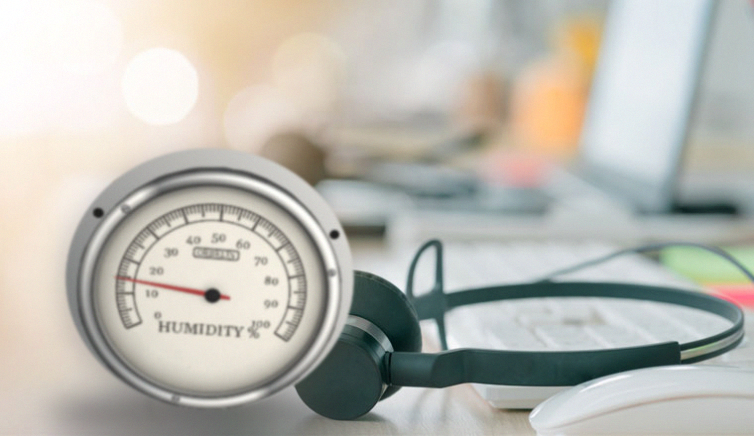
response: 15; %
